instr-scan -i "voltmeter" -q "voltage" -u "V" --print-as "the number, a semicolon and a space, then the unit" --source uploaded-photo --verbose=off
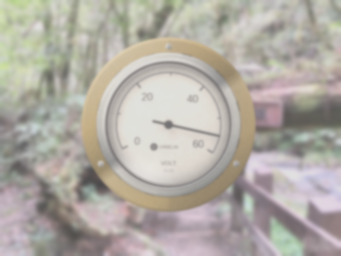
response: 55; V
